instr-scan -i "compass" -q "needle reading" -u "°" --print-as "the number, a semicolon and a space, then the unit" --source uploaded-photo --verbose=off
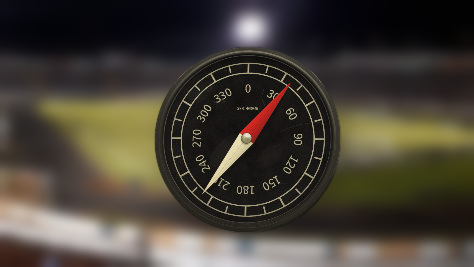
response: 37.5; °
